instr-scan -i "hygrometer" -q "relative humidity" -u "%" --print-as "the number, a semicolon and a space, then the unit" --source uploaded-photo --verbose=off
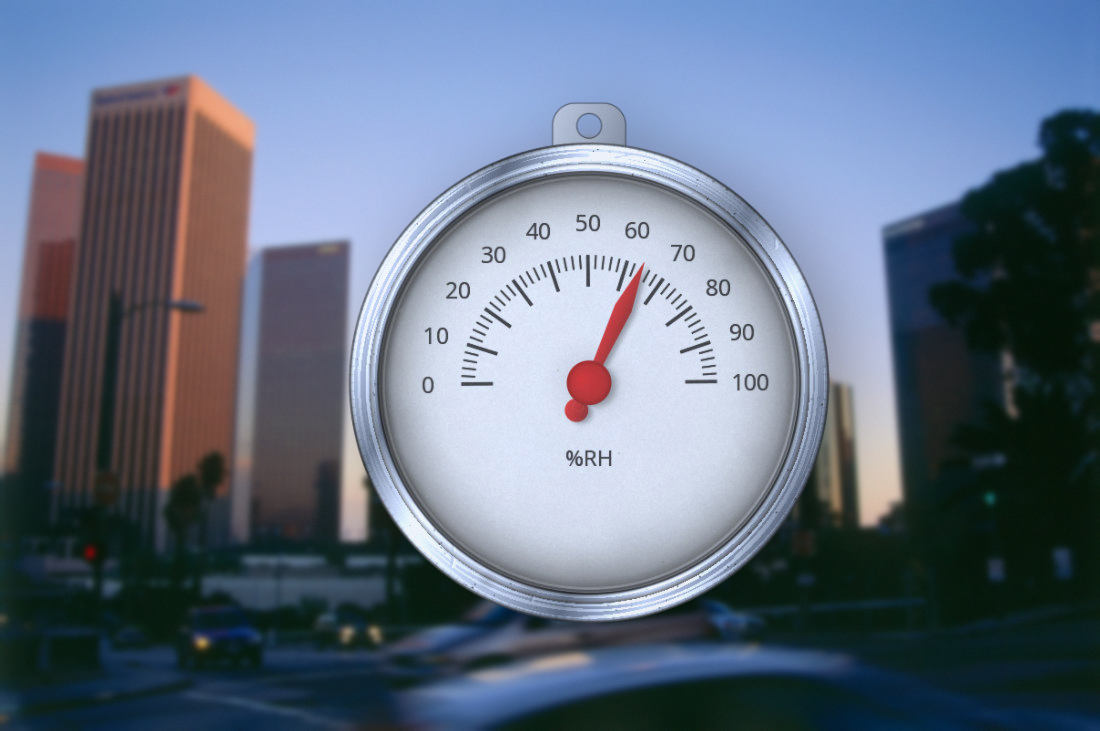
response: 64; %
